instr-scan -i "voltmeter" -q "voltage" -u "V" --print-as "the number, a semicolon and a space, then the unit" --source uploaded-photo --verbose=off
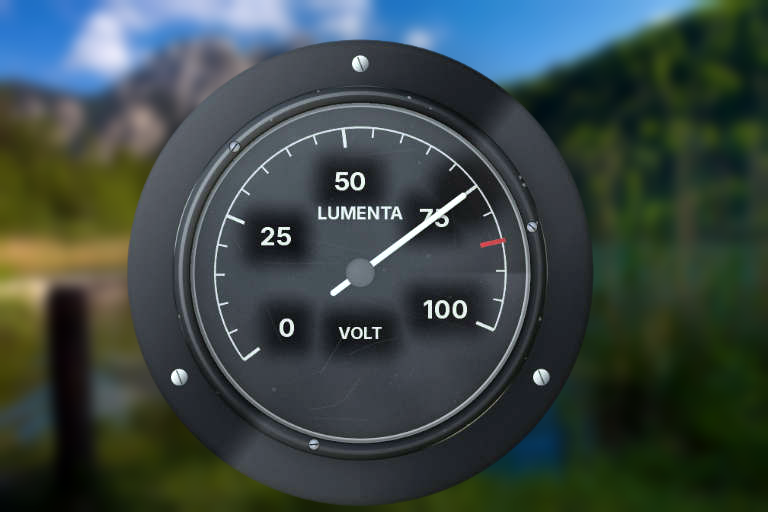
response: 75; V
